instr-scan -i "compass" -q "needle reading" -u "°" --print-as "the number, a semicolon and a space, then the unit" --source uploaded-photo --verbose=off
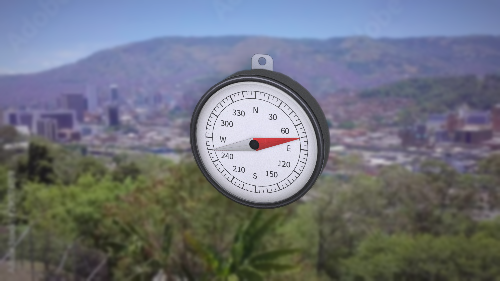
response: 75; °
